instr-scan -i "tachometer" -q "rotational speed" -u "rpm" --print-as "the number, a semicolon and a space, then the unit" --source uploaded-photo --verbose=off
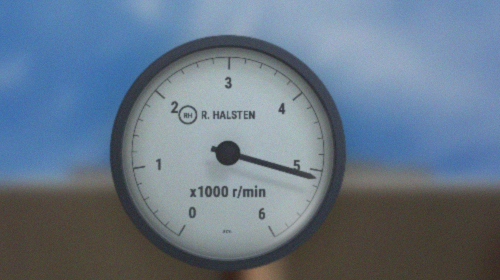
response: 5100; rpm
